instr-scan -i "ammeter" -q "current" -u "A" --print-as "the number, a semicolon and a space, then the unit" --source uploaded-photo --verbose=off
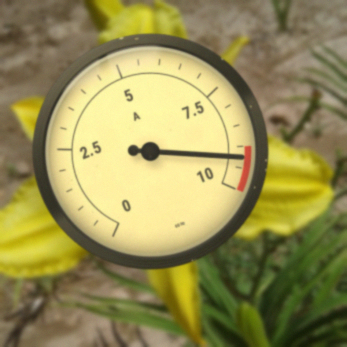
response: 9.25; A
